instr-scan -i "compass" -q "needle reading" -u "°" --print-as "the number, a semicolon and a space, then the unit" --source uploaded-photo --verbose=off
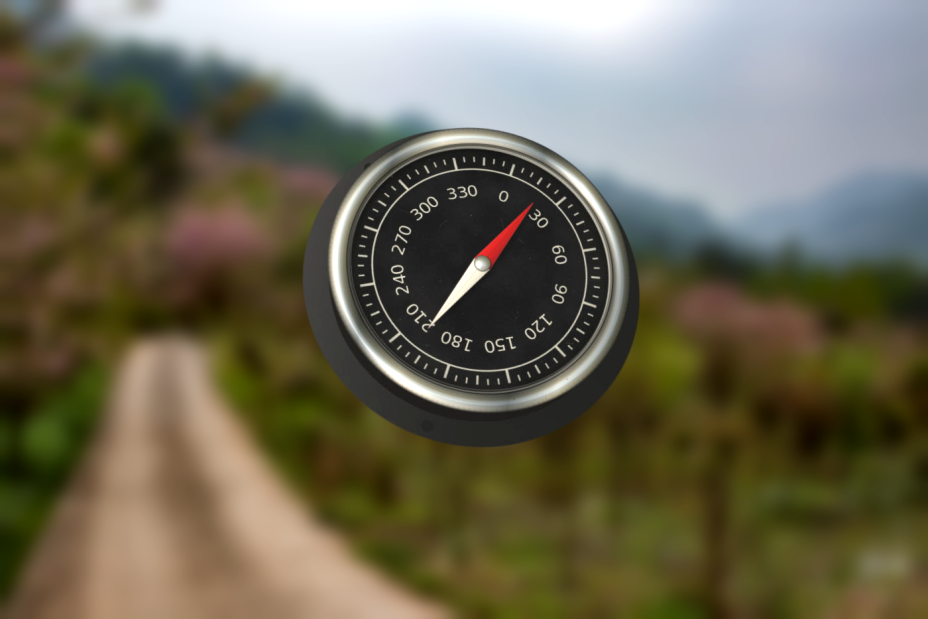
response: 20; °
